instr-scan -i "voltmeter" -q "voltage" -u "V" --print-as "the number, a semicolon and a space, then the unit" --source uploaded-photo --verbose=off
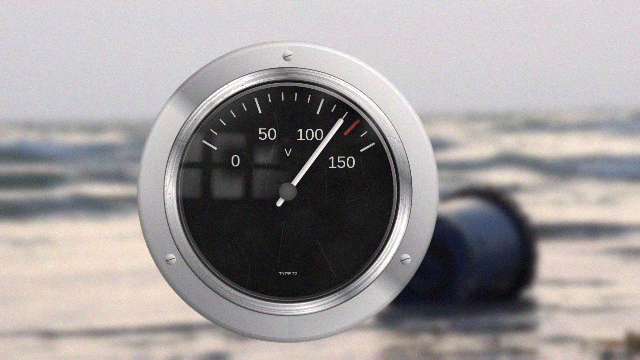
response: 120; V
